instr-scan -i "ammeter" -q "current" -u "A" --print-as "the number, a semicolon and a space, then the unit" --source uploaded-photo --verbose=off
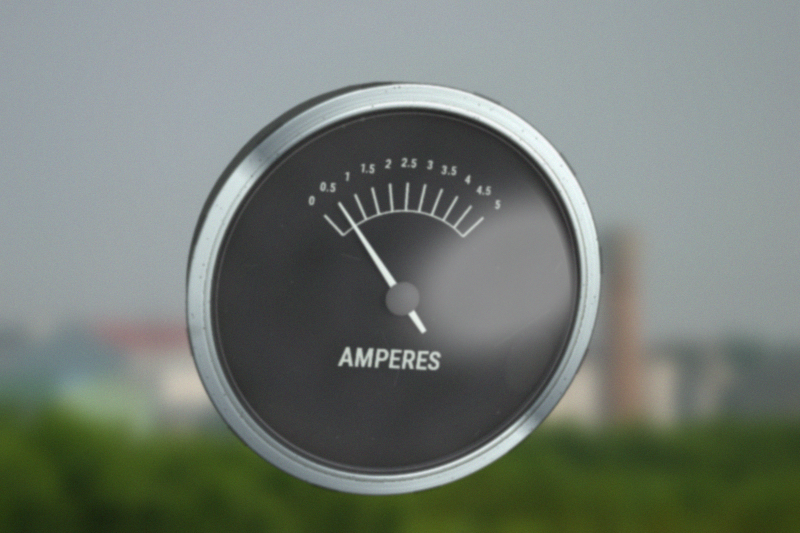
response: 0.5; A
